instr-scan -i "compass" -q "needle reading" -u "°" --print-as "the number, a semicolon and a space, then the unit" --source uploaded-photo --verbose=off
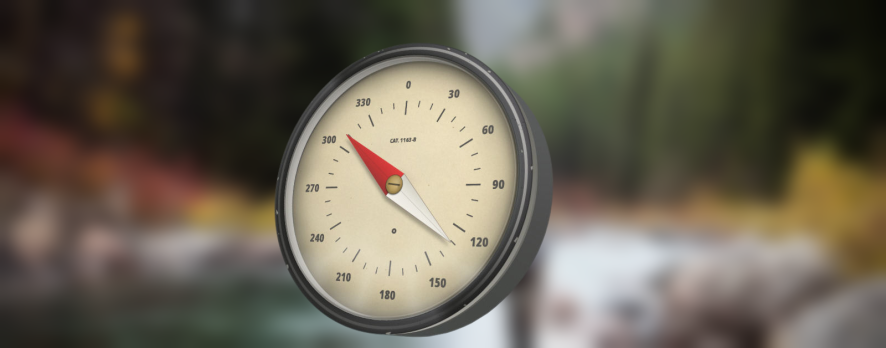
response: 310; °
